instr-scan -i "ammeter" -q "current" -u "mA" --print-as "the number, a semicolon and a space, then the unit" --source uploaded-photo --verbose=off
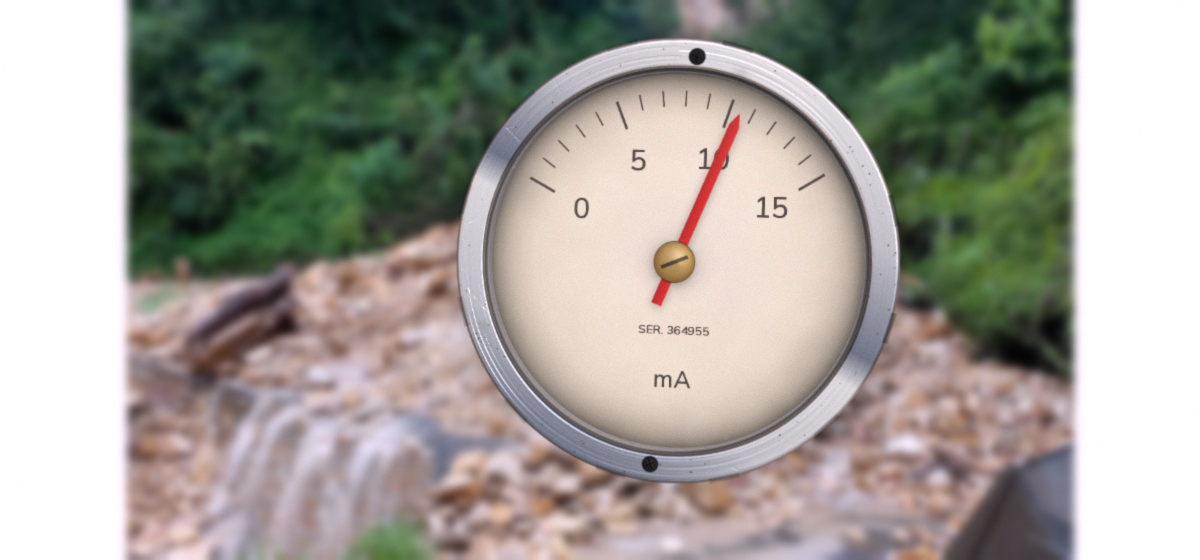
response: 10.5; mA
